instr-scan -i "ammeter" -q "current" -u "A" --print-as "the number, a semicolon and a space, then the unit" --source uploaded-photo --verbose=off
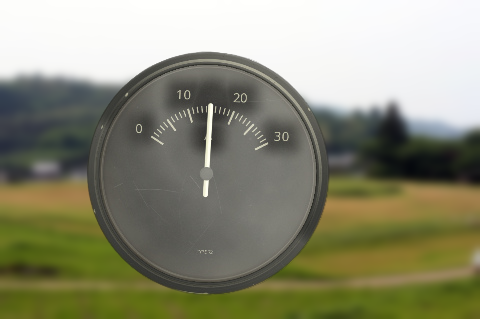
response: 15; A
